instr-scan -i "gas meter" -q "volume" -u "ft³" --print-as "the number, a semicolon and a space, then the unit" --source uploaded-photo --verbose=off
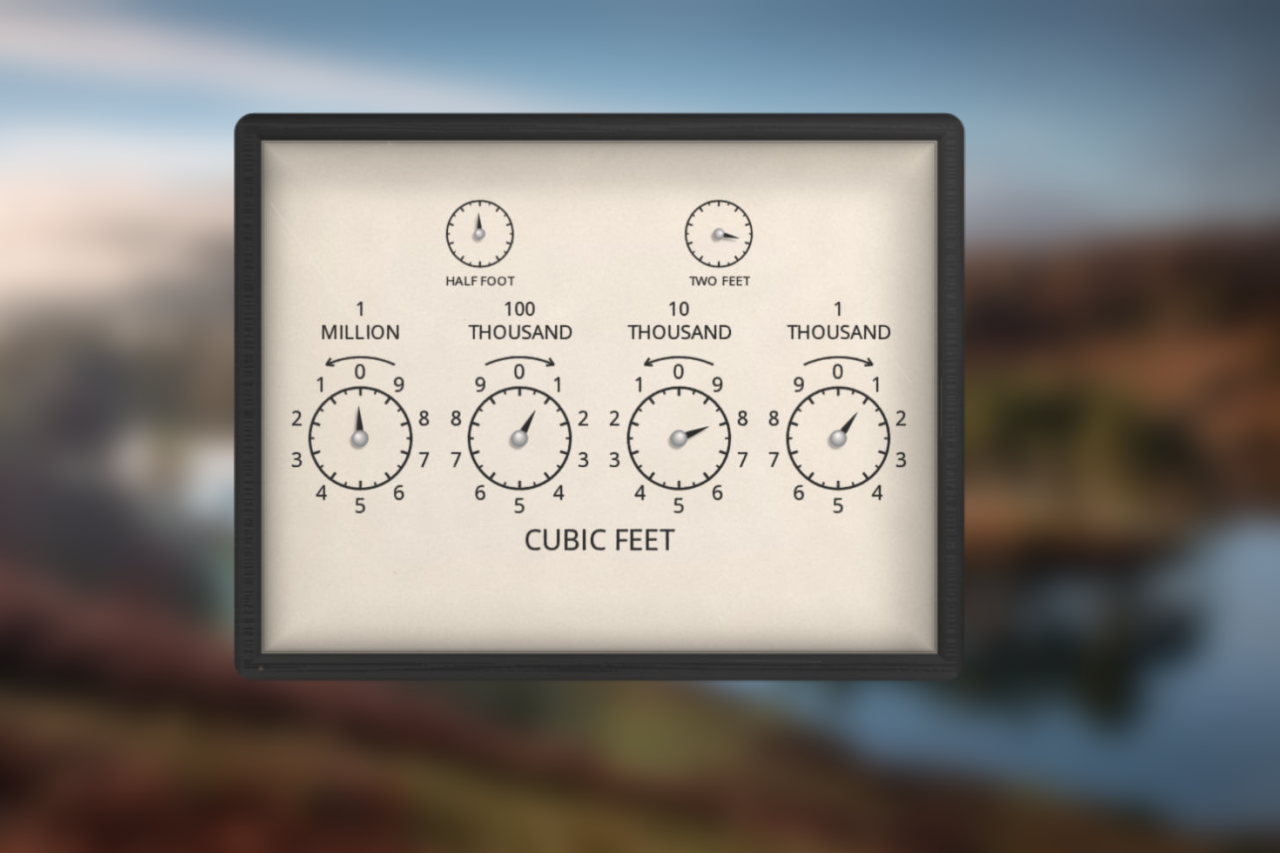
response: 8100; ft³
